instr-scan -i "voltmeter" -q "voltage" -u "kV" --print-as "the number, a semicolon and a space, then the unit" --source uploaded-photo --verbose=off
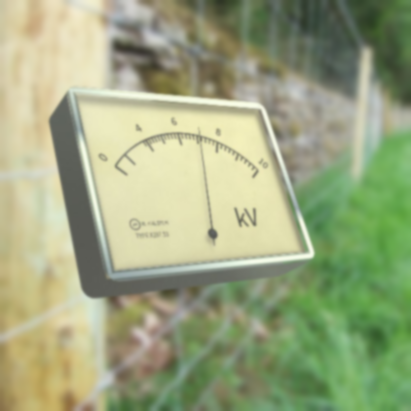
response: 7; kV
